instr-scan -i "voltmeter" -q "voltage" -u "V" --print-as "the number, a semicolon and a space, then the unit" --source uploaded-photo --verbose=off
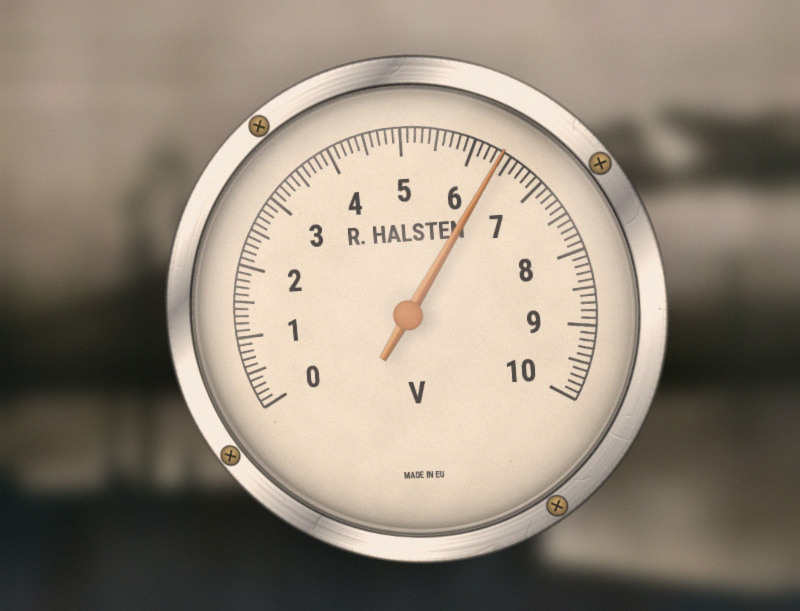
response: 6.4; V
